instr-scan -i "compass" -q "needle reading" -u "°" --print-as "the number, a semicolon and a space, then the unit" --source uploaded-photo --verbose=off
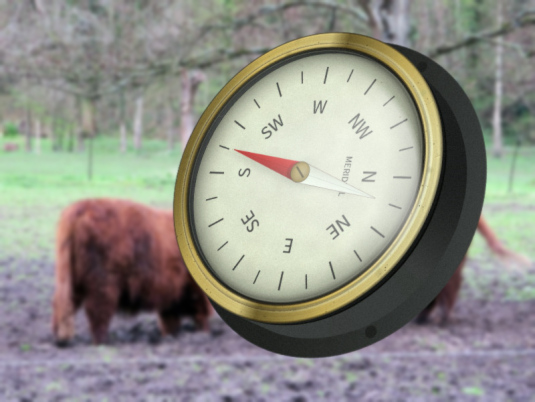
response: 195; °
